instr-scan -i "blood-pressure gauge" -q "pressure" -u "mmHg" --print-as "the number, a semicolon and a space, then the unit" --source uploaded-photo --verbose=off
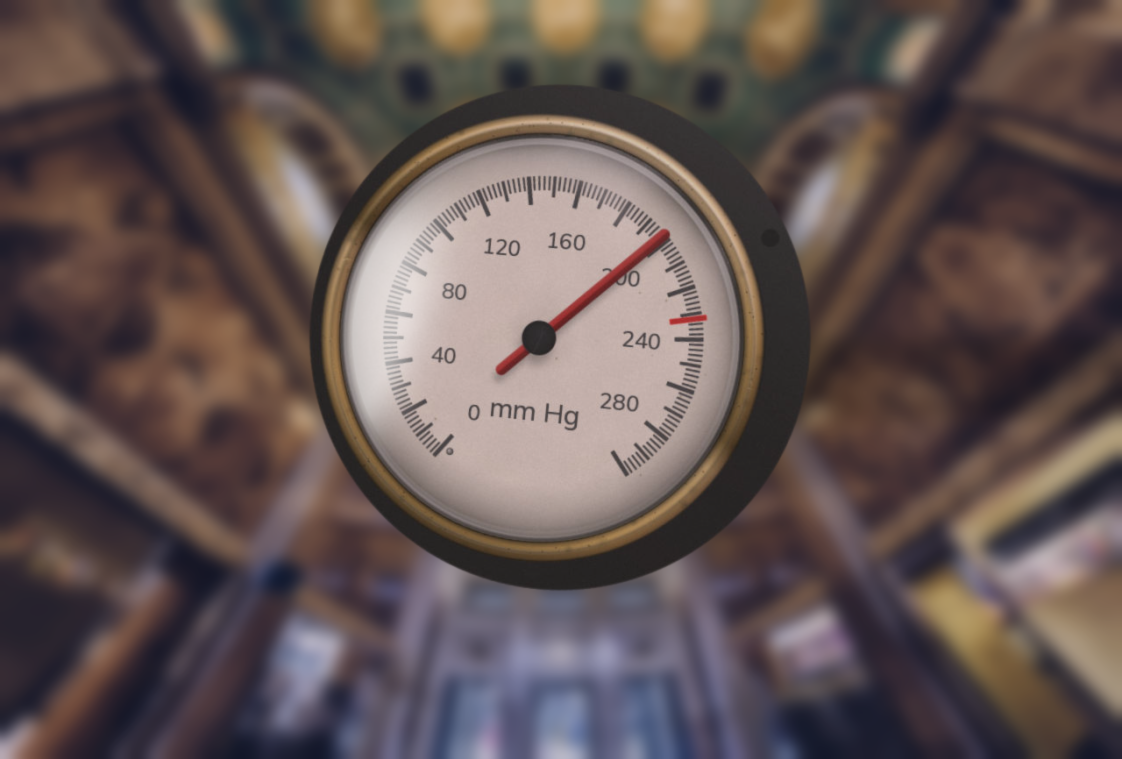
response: 198; mmHg
